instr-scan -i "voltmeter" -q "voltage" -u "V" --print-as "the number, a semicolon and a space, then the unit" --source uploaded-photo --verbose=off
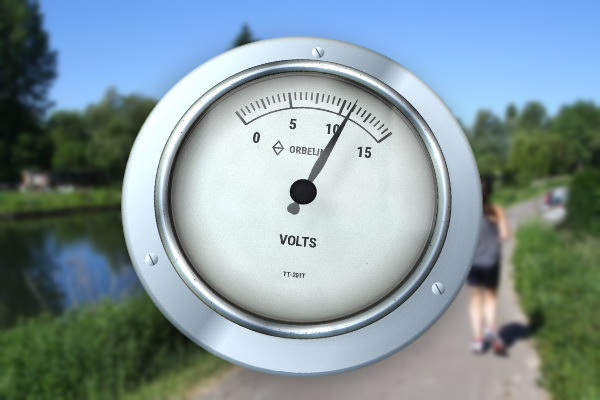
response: 11; V
